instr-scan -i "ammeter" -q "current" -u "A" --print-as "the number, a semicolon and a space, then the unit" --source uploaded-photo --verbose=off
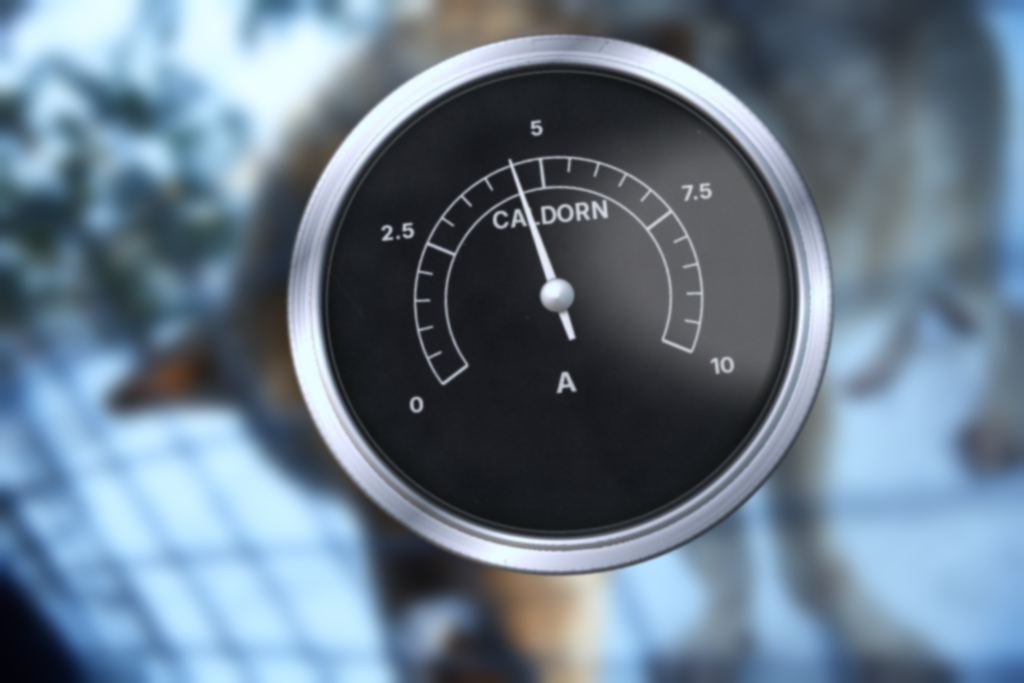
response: 4.5; A
